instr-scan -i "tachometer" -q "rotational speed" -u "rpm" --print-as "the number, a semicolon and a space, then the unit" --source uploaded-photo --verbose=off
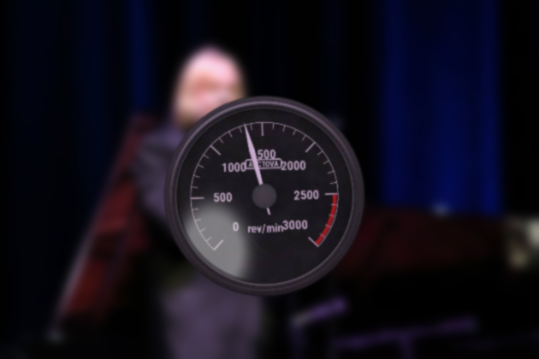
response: 1350; rpm
